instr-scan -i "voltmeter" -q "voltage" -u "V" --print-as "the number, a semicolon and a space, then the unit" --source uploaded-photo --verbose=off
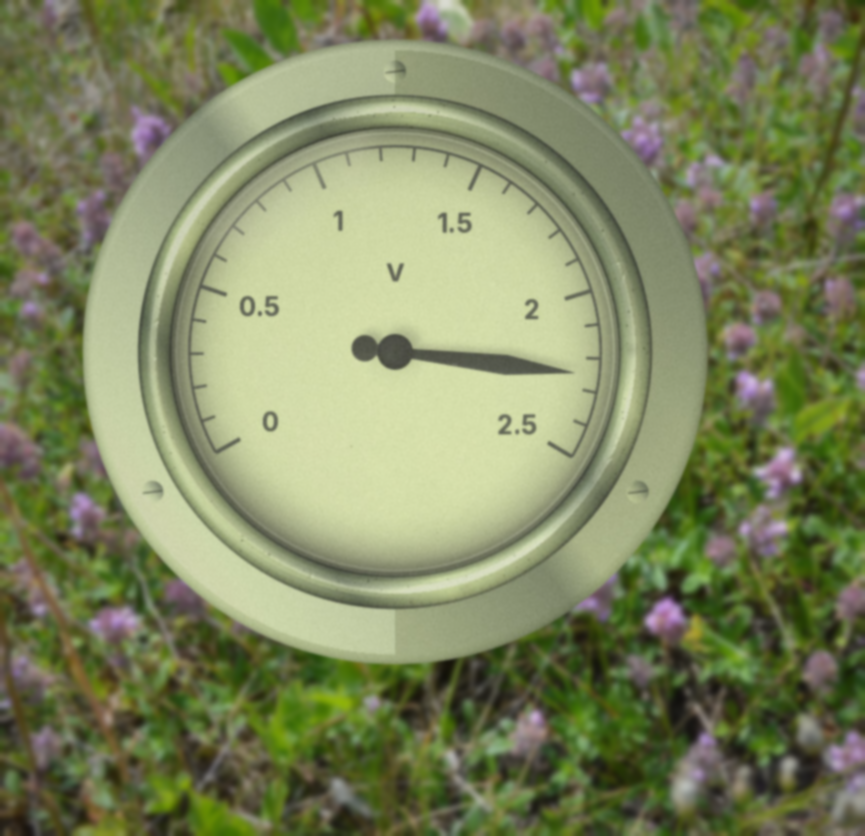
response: 2.25; V
